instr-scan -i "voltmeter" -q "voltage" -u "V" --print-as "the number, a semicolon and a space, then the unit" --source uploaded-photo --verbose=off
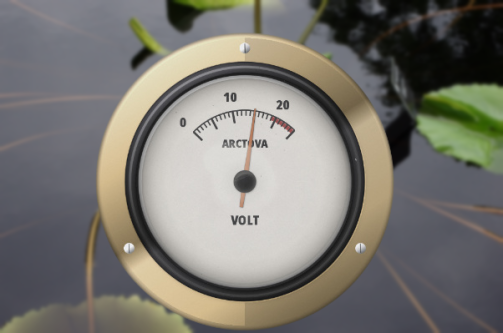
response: 15; V
